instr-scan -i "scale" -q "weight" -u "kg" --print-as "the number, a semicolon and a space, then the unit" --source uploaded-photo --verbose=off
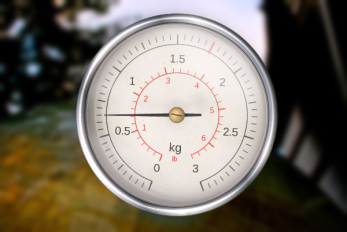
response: 0.65; kg
